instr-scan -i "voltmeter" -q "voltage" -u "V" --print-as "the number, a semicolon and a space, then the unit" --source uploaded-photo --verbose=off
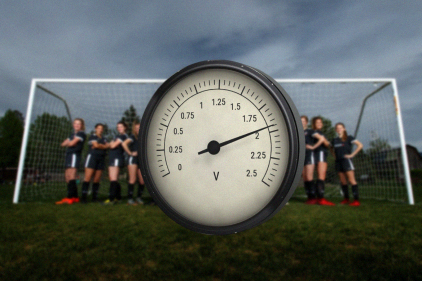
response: 1.95; V
